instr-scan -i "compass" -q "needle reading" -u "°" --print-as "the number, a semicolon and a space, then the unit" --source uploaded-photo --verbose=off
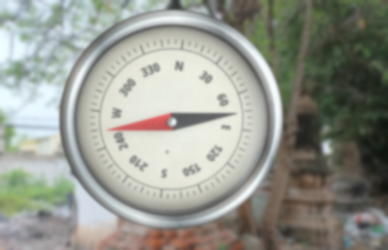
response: 255; °
